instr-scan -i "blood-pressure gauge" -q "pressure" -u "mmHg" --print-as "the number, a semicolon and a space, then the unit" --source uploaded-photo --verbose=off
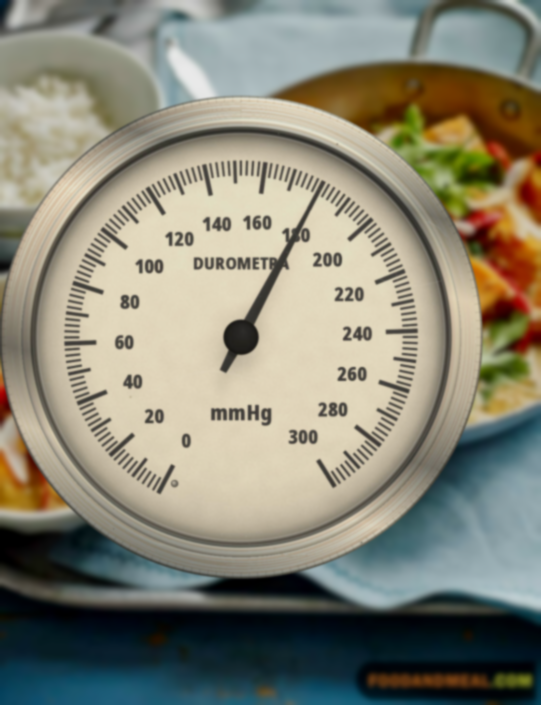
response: 180; mmHg
